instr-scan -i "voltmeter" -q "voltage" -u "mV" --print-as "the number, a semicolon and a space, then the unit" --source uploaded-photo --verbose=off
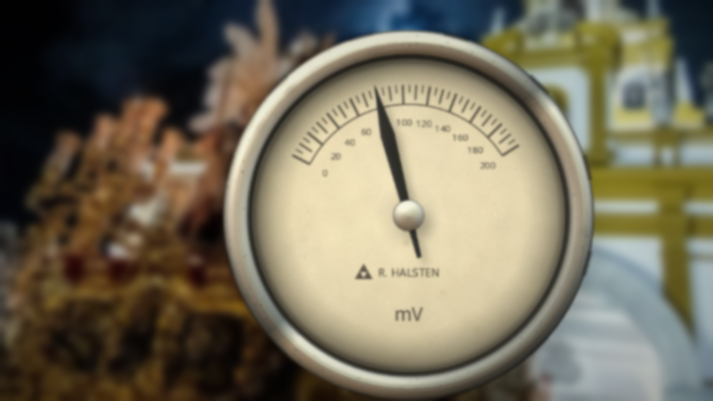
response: 80; mV
